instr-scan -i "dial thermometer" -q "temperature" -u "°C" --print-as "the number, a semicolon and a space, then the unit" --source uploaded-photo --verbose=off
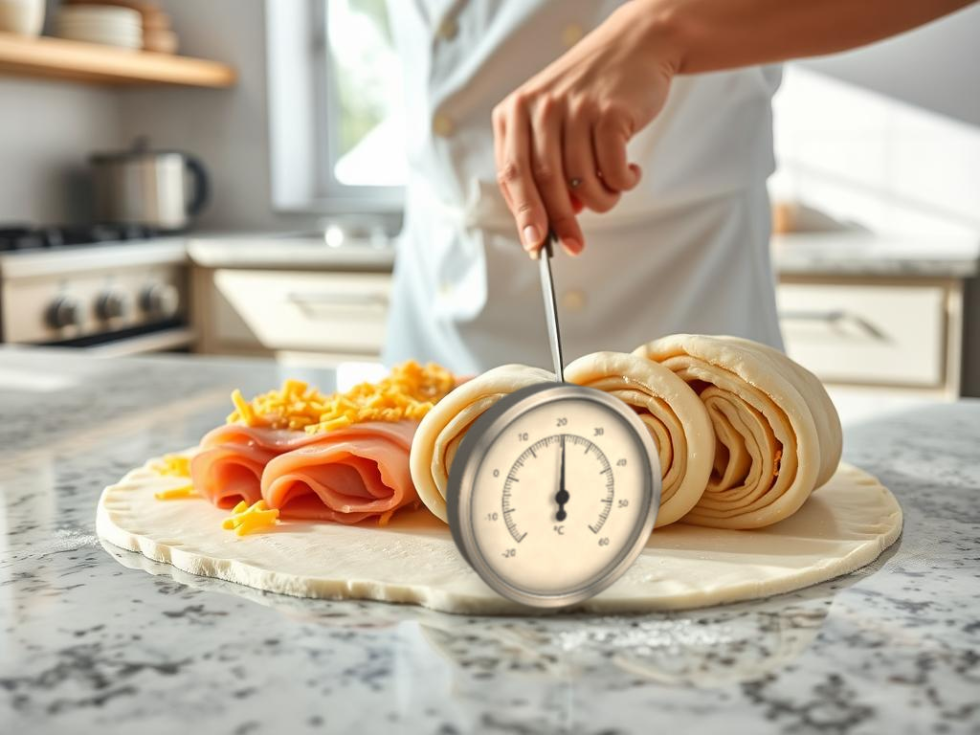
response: 20; °C
